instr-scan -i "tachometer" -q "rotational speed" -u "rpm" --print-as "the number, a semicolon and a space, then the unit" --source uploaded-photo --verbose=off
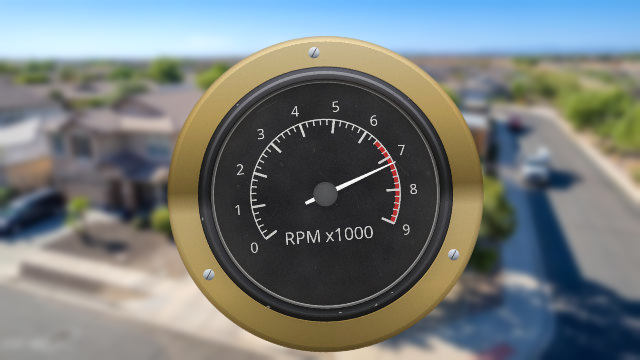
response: 7200; rpm
